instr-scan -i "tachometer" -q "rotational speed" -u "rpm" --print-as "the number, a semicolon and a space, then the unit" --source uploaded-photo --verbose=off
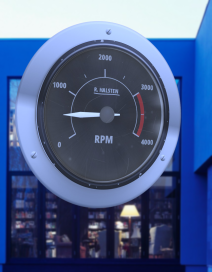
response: 500; rpm
